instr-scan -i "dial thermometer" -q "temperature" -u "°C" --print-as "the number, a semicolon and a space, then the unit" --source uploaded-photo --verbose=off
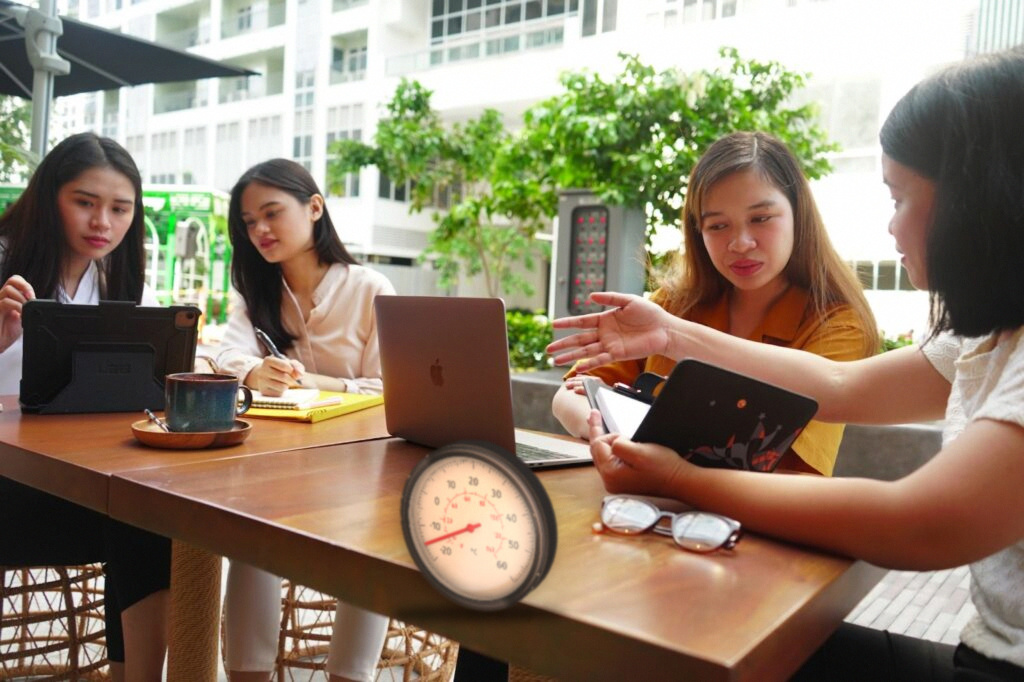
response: -15; °C
